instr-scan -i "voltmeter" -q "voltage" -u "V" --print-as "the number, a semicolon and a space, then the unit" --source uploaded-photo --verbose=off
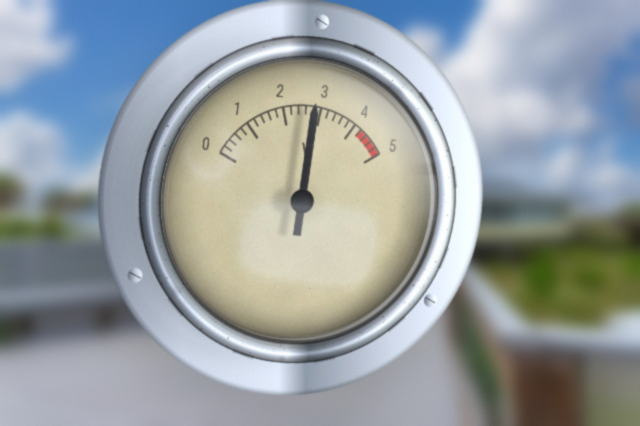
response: 2.8; V
